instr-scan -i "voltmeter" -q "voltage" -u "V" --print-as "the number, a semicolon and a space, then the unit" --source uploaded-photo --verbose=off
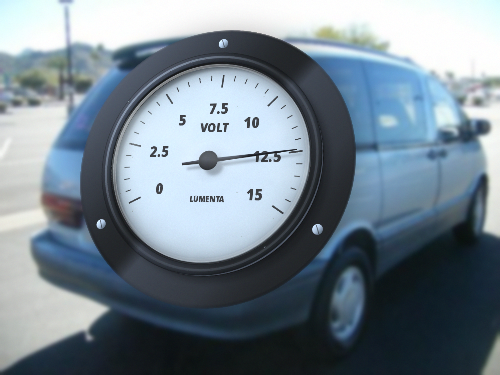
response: 12.5; V
